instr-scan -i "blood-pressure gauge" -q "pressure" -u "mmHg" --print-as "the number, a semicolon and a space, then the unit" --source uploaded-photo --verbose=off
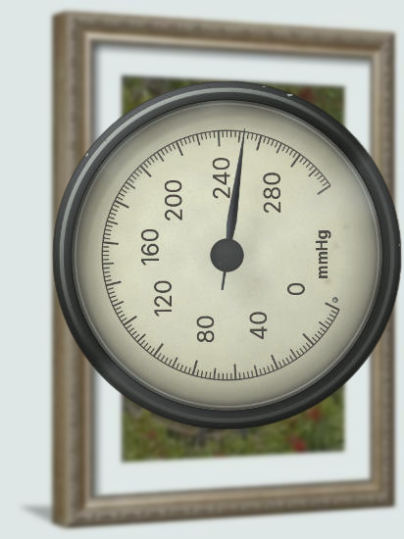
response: 252; mmHg
